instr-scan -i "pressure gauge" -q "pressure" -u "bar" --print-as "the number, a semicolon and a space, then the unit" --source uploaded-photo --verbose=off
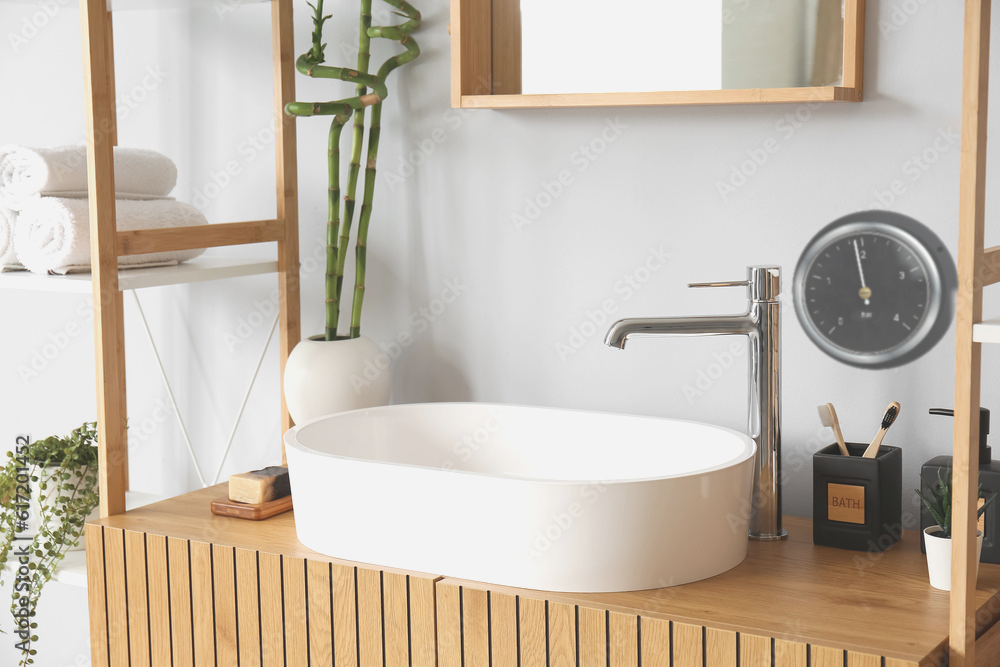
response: 1.9; bar
